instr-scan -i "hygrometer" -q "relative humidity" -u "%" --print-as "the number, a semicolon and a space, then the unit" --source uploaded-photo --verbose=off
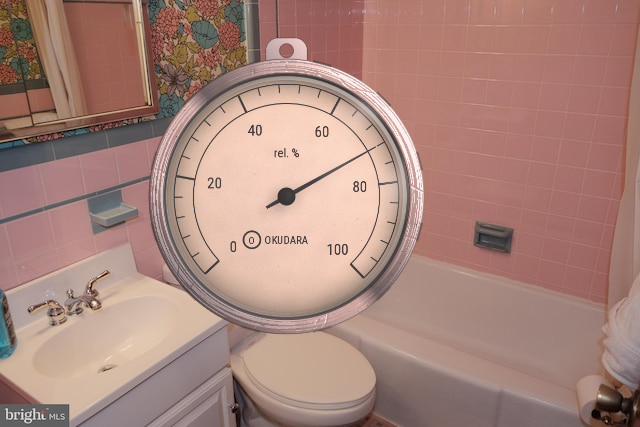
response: 72; %
